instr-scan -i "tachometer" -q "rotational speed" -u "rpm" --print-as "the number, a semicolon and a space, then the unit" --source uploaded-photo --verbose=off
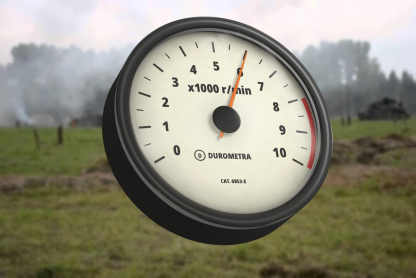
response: 6000; rpm
